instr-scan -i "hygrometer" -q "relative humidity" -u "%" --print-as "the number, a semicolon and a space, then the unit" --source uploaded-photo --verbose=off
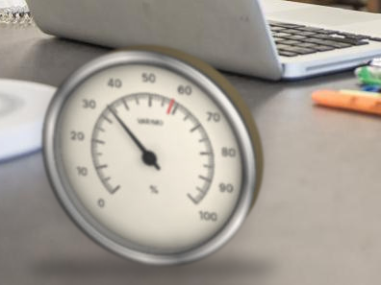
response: 35; %
